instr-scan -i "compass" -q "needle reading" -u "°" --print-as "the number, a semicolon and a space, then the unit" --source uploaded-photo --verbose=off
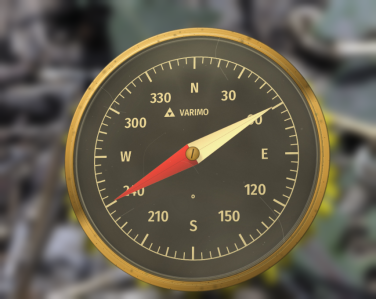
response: 240; °
